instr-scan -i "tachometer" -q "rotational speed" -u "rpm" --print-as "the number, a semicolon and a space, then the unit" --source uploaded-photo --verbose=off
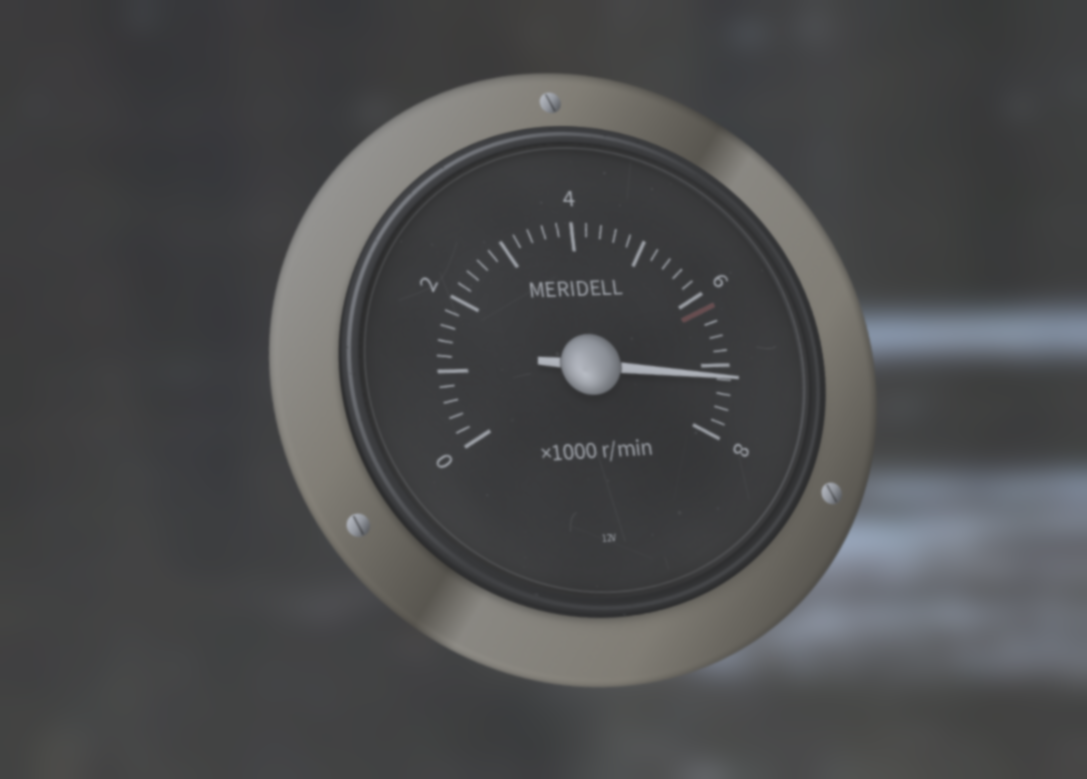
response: 7200; rpm
